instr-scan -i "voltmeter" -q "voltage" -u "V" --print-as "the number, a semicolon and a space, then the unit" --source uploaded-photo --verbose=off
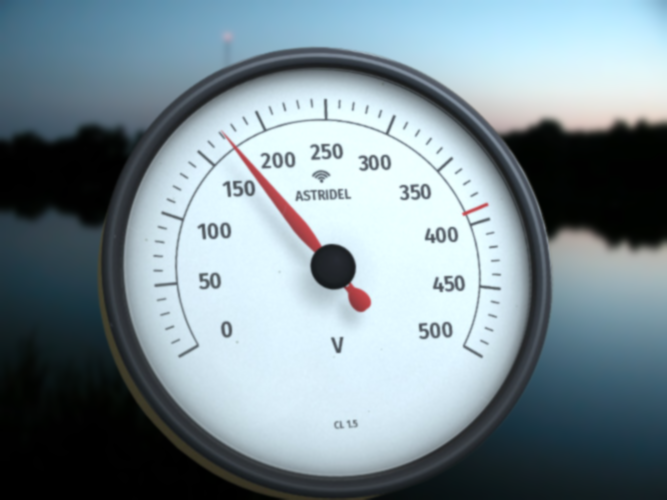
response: 170; V
